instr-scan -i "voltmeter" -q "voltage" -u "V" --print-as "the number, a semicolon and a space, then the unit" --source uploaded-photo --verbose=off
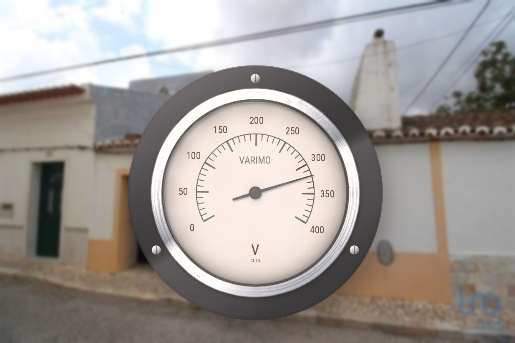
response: 320; V
